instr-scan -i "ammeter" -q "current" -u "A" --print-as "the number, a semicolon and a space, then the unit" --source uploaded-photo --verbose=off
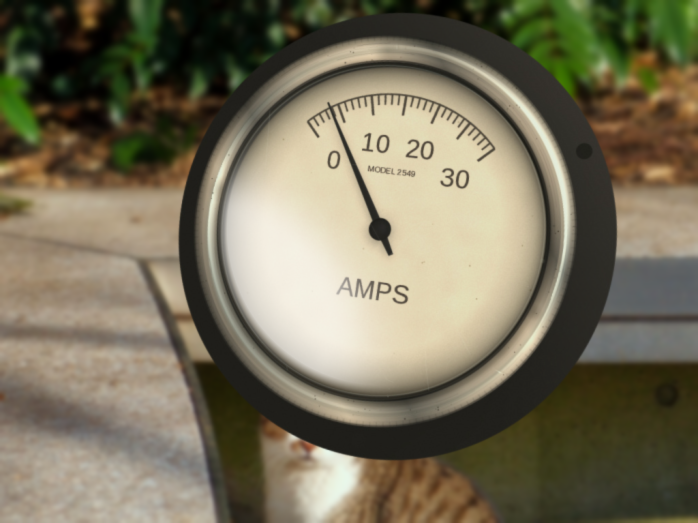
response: 4; A
